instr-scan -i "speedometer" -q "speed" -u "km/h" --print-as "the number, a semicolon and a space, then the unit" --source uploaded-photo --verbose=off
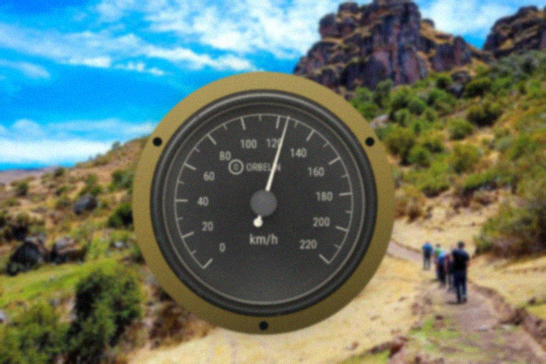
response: 125; km/h
